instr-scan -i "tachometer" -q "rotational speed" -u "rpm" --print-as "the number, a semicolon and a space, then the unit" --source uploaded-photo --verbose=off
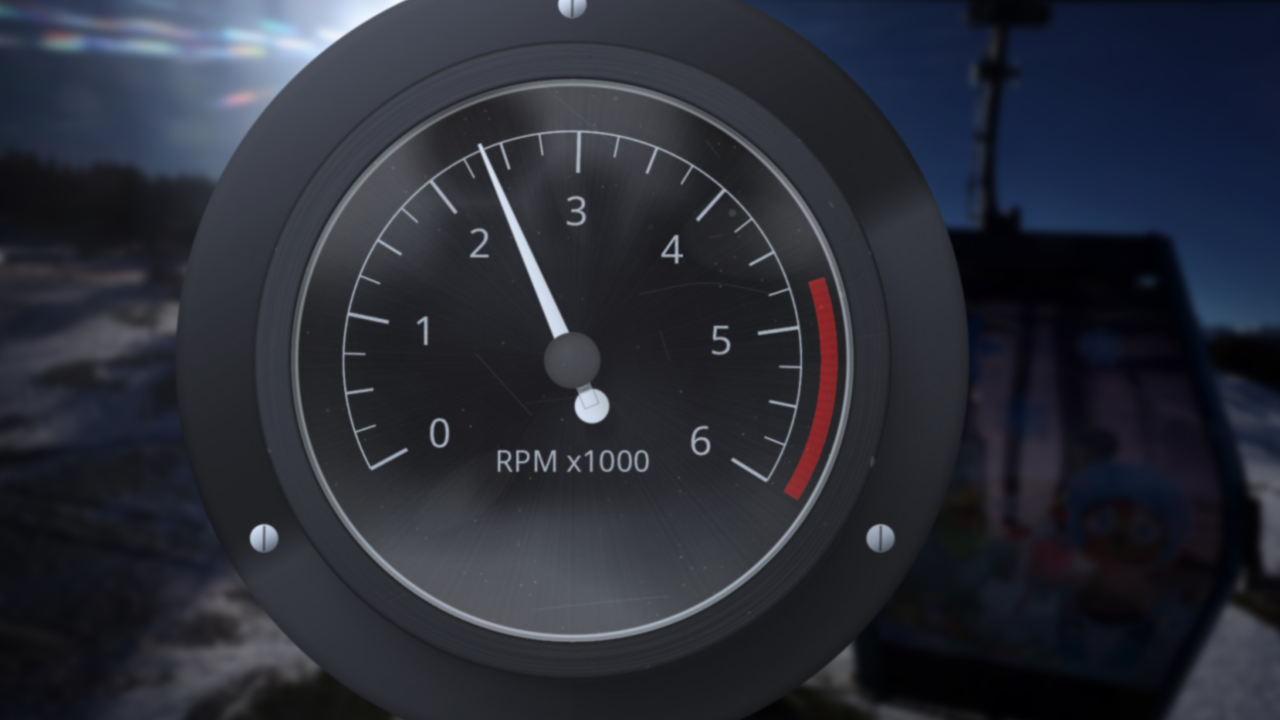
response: 2375; rpm
